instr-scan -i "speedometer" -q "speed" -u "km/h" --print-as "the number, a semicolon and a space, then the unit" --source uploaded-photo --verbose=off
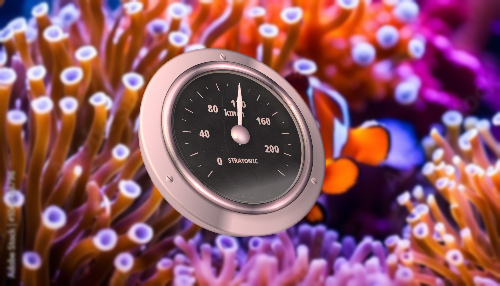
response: 120; km/h
